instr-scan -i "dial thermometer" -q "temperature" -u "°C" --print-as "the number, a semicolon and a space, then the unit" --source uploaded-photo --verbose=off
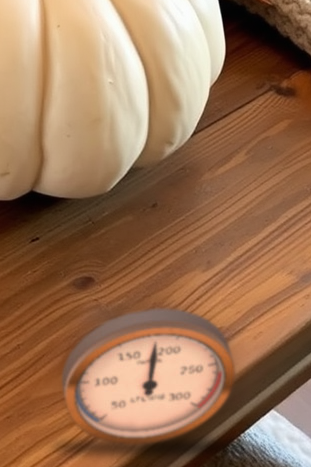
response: 180; °C
